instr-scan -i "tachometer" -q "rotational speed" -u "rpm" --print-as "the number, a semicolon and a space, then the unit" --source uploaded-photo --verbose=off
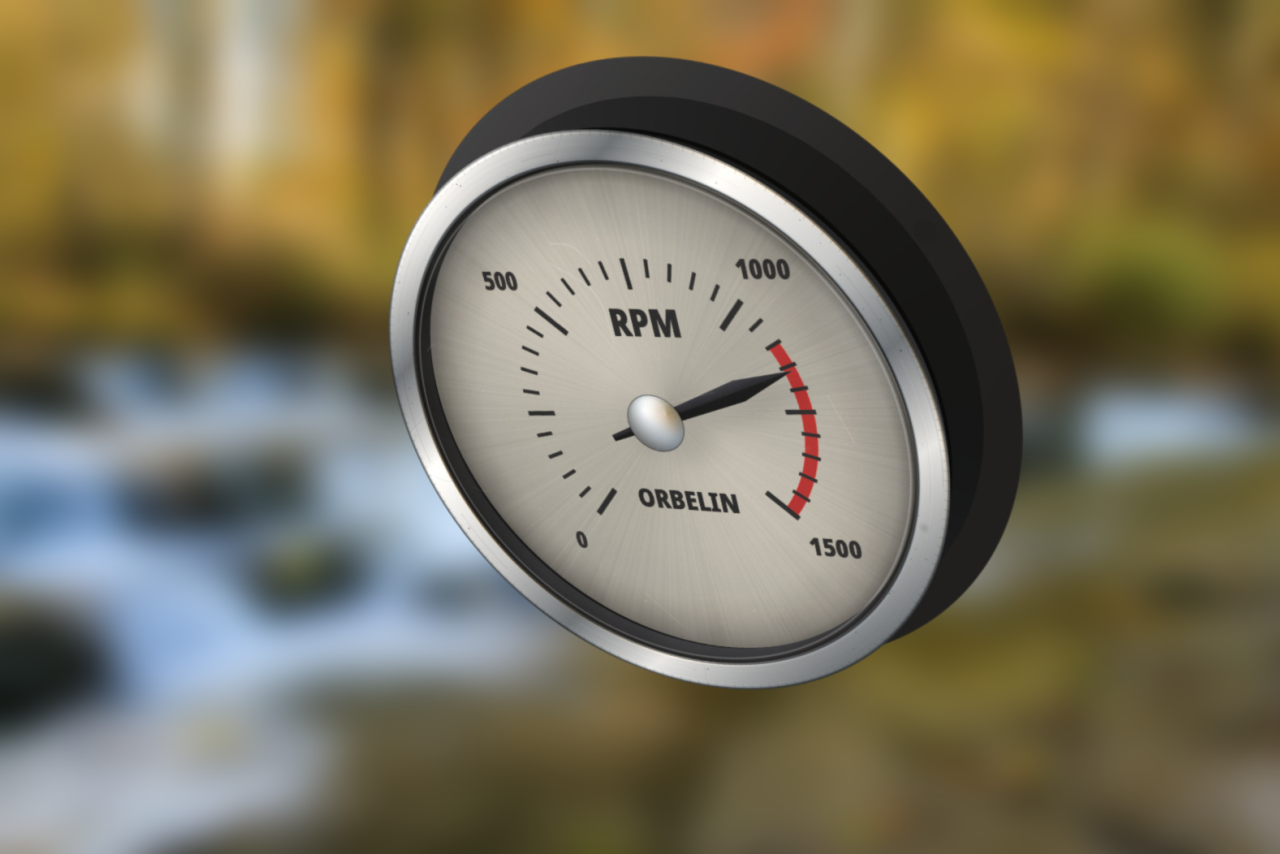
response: 1150; rpm
